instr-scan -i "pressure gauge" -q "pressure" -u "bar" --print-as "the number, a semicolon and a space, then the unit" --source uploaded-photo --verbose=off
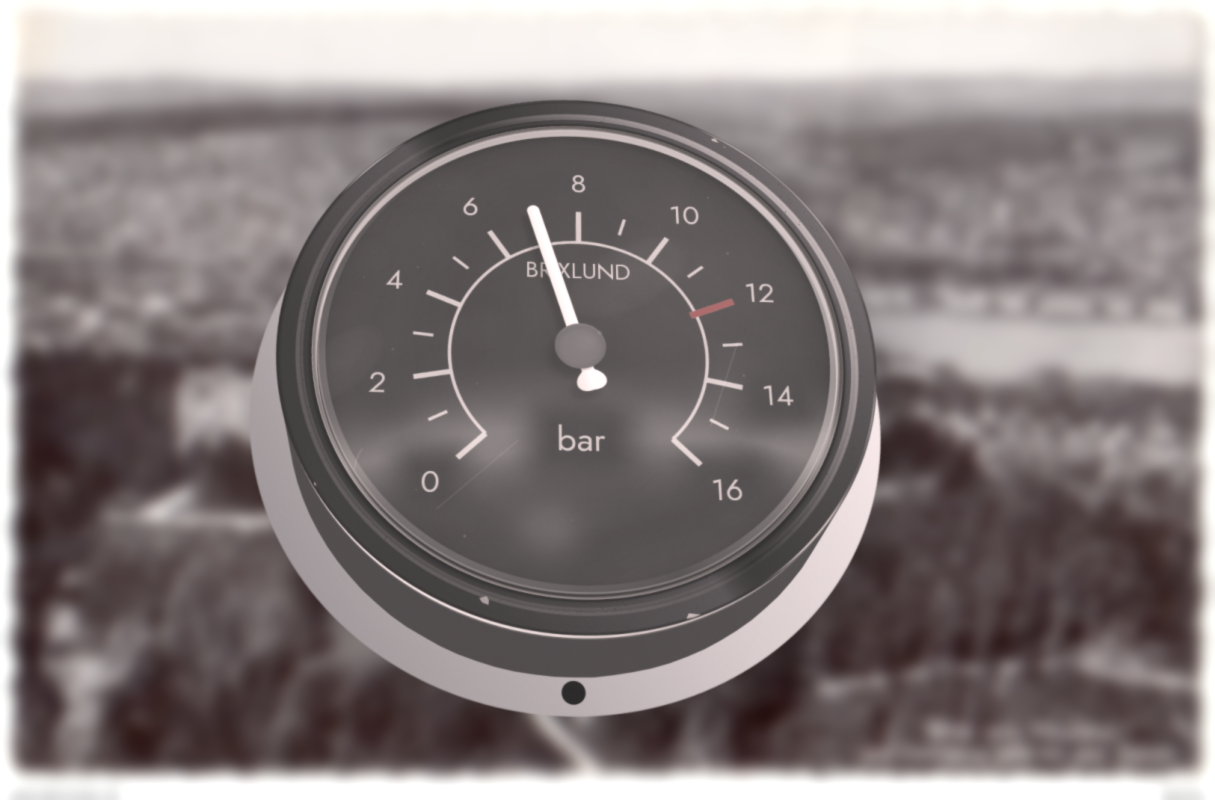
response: 7; bar
